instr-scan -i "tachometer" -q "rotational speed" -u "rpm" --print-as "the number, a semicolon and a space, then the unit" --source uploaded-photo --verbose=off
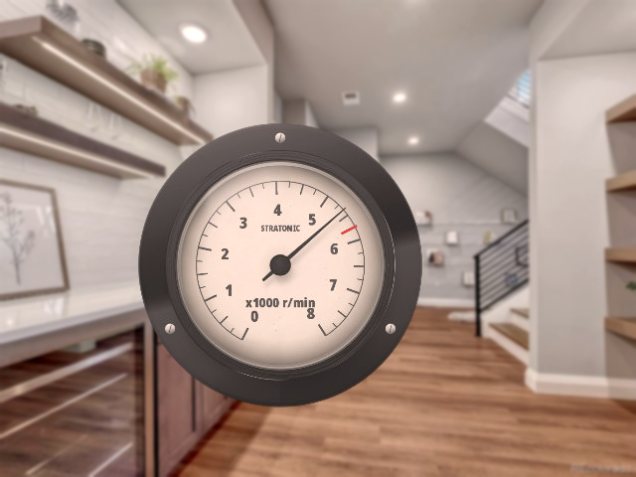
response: 5375; rpm
